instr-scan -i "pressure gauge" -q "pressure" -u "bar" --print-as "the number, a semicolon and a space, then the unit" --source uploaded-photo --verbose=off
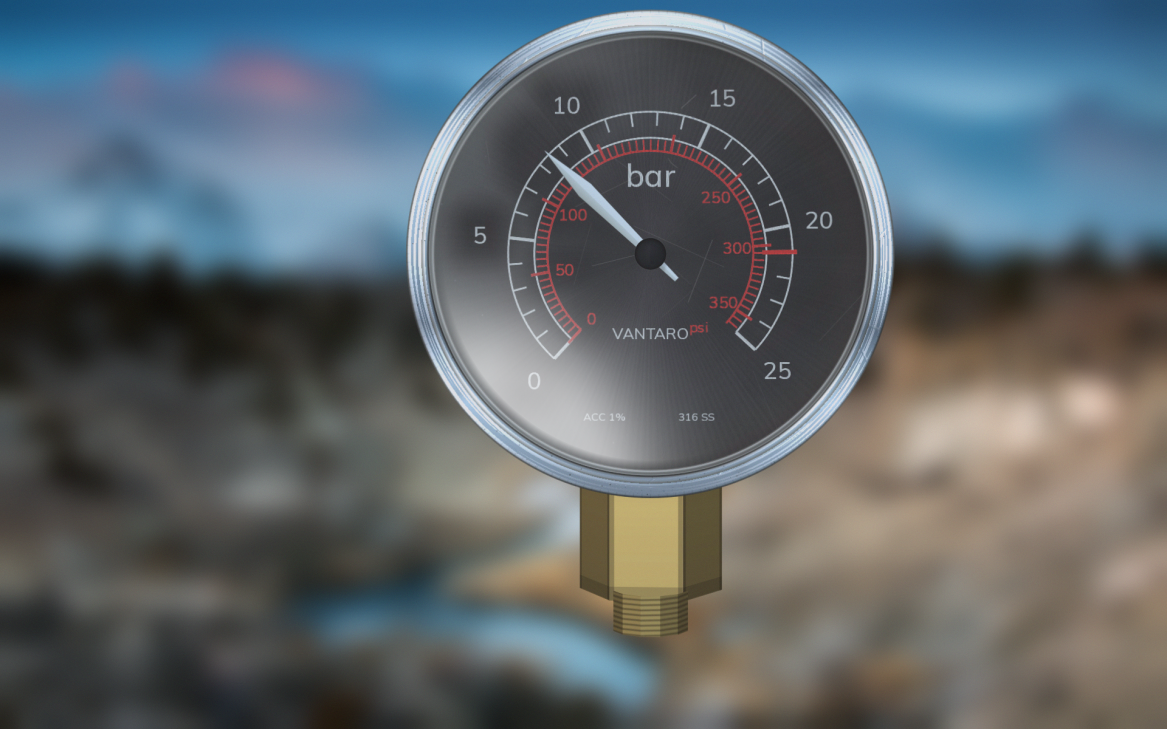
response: 8.5; bar
